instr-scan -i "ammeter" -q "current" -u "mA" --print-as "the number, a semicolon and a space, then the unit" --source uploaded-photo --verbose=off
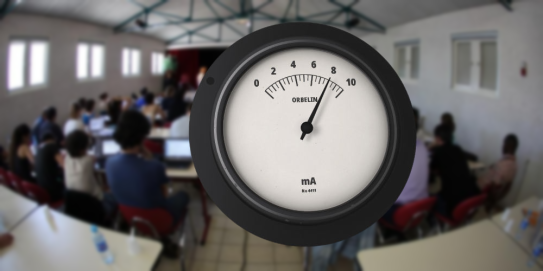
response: 8; mA
